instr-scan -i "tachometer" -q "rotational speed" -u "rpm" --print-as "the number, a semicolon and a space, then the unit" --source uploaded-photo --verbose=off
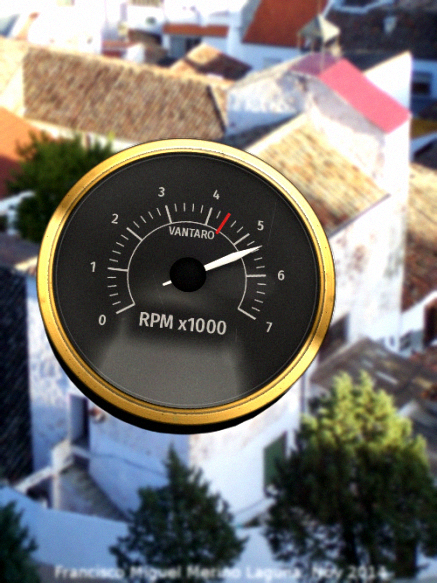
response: 5400; rpm
